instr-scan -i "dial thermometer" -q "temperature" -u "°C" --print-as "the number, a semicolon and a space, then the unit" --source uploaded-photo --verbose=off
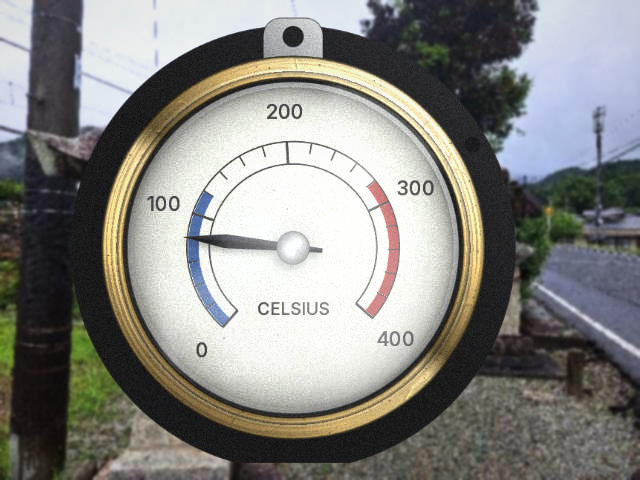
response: 80; °C
